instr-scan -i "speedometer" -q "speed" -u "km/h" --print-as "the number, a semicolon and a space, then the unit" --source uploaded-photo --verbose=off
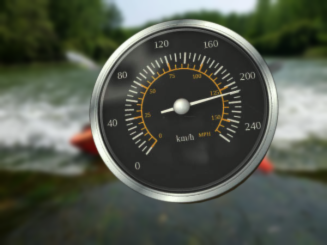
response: 210; km/h
